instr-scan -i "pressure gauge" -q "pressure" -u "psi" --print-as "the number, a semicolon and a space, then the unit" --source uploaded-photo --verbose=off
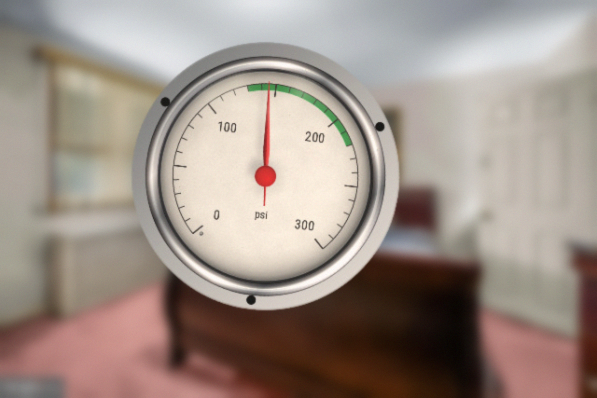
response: 145; psi
